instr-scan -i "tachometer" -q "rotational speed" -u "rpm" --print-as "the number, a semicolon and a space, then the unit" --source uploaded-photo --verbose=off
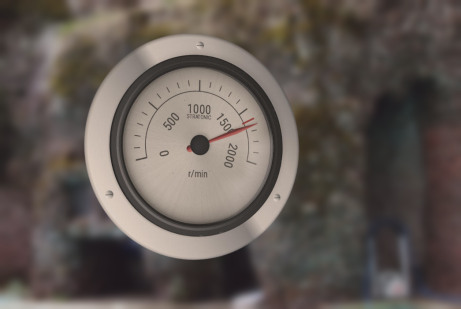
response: 1650; rpm
